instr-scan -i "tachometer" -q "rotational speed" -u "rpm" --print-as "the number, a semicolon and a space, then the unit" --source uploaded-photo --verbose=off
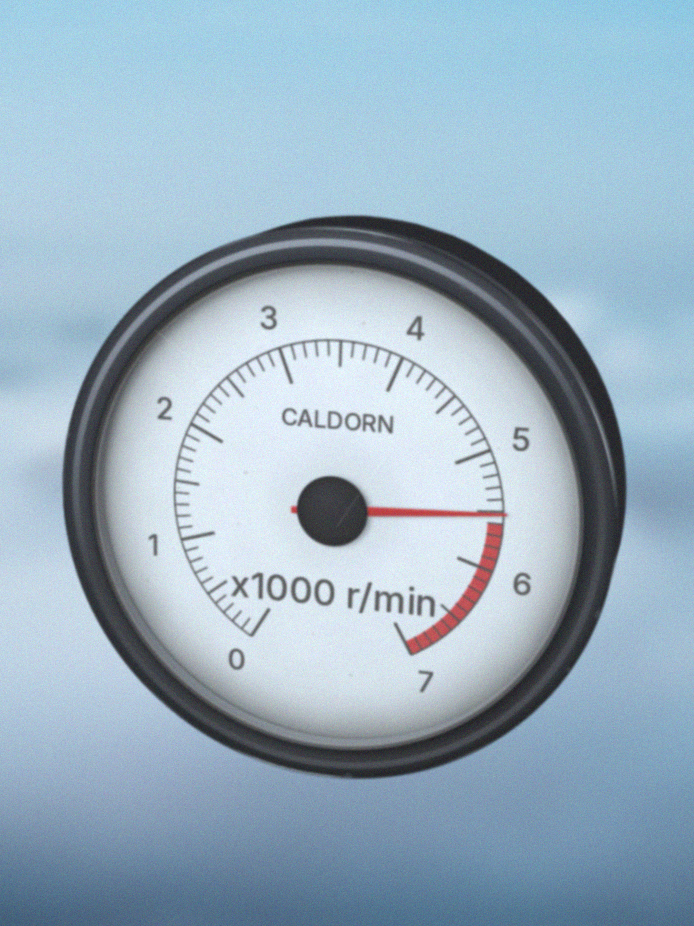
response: 5500; rpm
